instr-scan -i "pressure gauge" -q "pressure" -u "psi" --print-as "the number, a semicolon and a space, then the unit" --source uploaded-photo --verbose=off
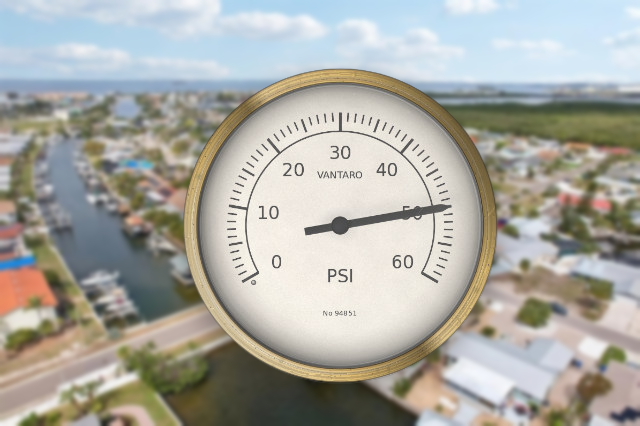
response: 50; psi
